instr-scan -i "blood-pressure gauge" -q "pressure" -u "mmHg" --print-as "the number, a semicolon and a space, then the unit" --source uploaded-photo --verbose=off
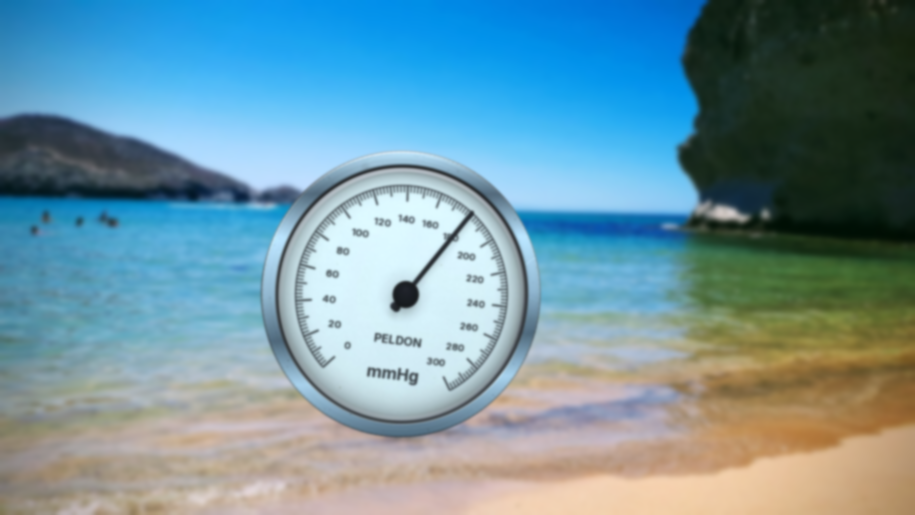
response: 180; mmHg
